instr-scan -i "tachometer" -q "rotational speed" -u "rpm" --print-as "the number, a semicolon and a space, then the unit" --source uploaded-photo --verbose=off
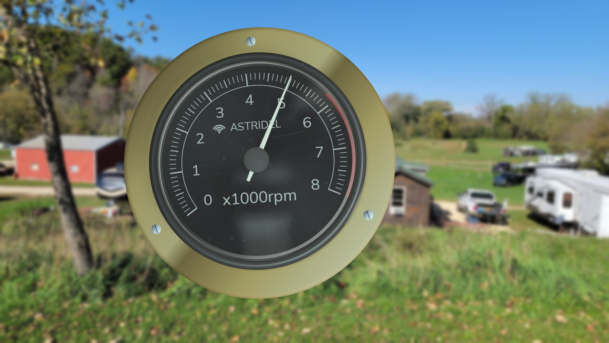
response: 5000; rpm
